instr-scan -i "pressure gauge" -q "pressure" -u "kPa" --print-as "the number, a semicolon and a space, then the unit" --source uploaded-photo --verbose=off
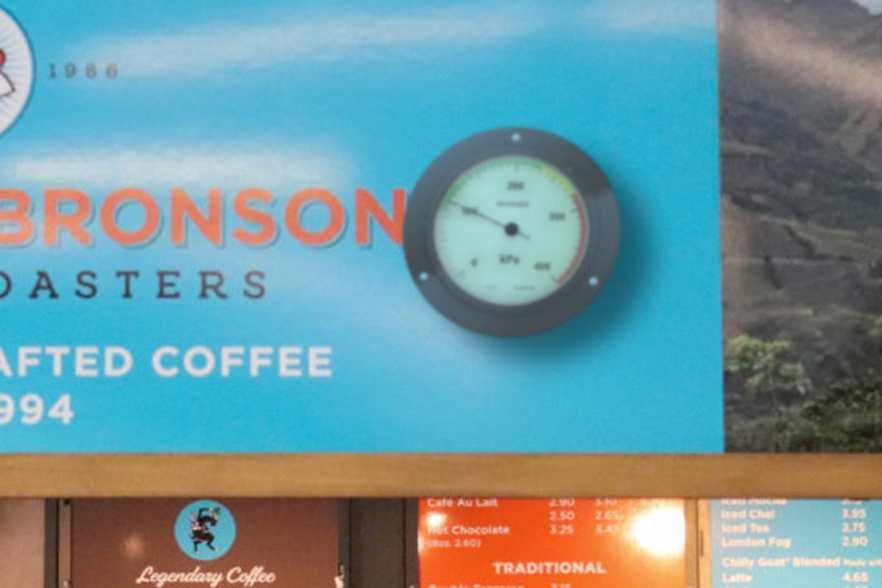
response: 100; kPa
